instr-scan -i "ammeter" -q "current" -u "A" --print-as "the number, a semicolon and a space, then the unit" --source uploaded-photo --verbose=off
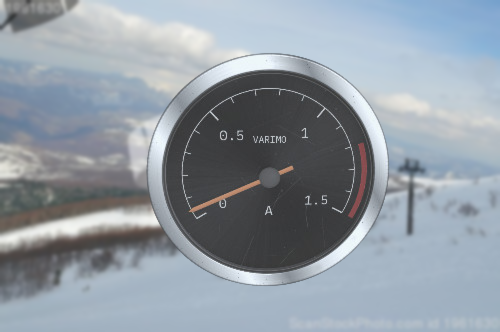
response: 0.05; A
